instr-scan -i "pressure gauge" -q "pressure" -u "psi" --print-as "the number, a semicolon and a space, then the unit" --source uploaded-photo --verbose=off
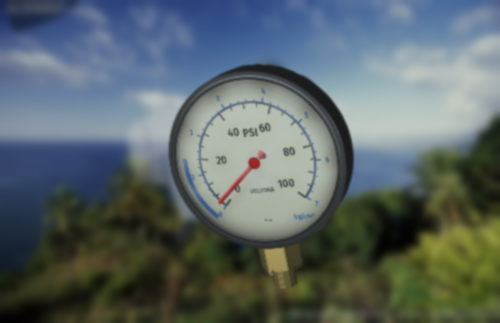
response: 2.5; psi
